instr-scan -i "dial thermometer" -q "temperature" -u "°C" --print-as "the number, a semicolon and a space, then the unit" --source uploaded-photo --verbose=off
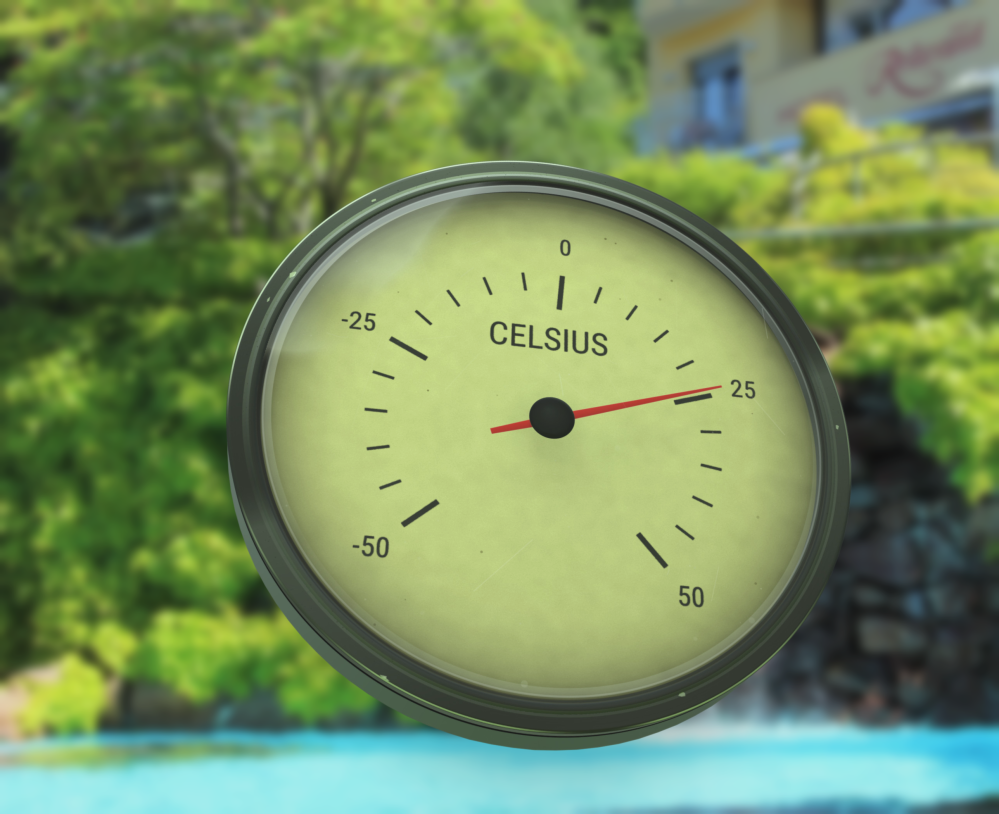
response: 25; °C
